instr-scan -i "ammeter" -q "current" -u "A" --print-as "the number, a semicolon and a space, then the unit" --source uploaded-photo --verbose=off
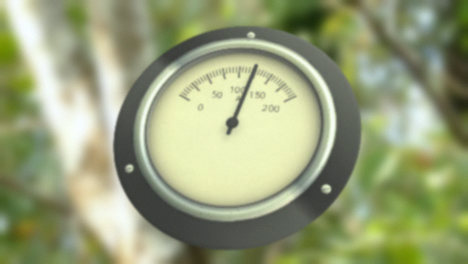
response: 125; A
